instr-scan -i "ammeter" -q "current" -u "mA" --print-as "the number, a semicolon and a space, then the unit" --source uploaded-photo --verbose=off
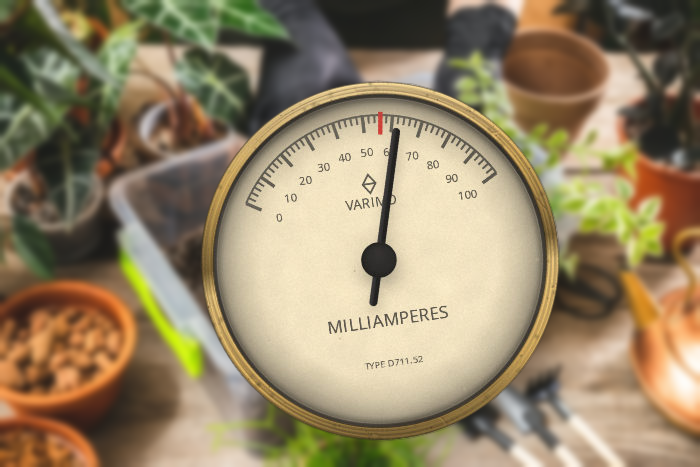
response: 62; mA
